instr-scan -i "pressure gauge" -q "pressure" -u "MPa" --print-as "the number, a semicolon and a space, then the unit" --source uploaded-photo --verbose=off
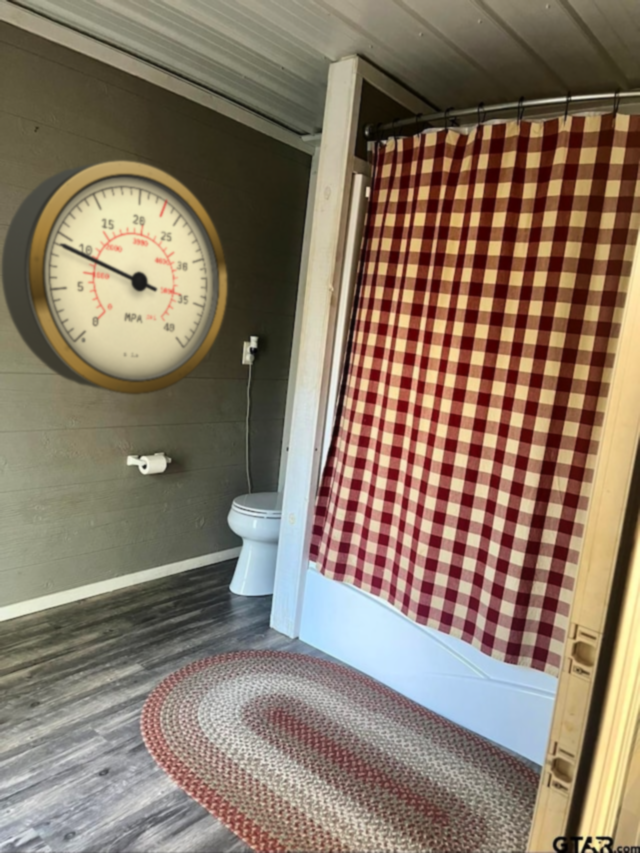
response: 9; MPa
